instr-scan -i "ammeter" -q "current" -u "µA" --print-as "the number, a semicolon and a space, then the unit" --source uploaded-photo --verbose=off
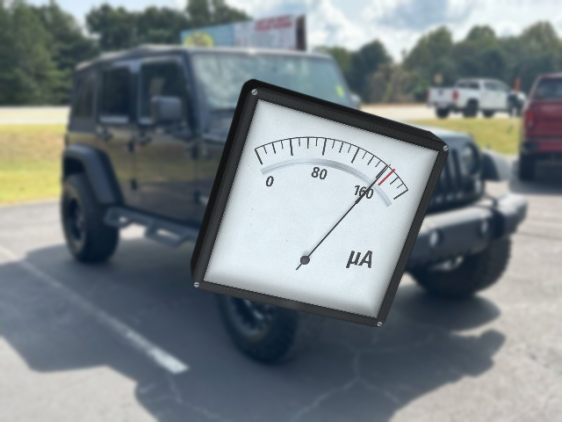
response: 160; µA
